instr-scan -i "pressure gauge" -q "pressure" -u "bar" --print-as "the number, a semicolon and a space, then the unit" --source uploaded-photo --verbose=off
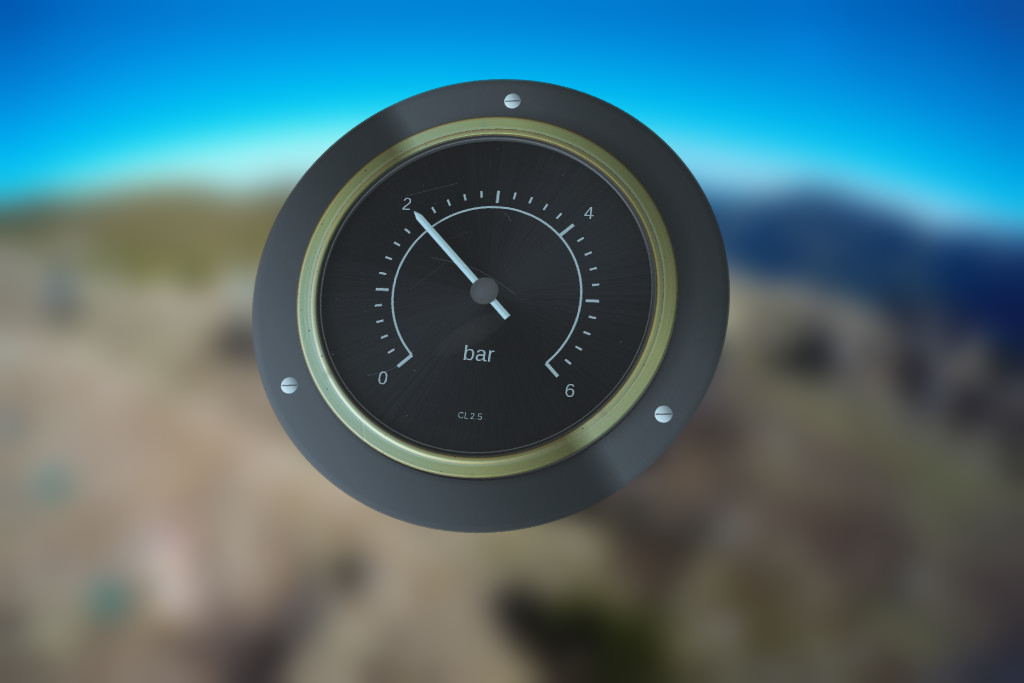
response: 2; bar
